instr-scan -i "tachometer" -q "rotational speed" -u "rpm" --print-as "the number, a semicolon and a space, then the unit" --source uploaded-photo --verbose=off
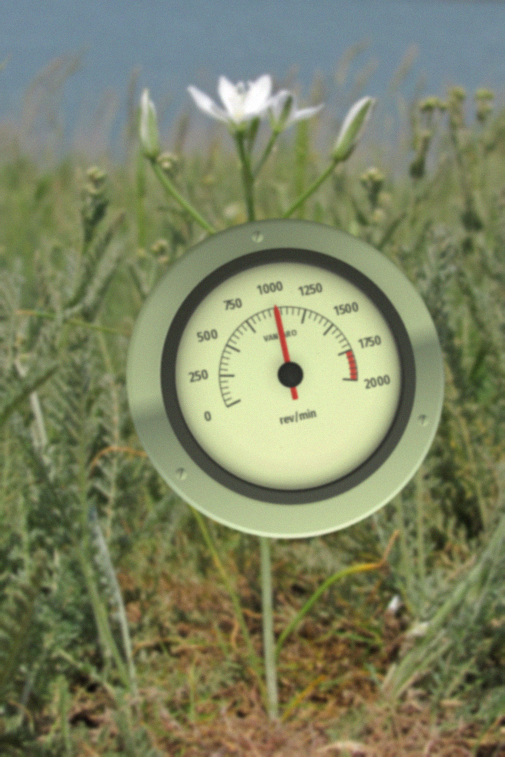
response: 1000; rpm
